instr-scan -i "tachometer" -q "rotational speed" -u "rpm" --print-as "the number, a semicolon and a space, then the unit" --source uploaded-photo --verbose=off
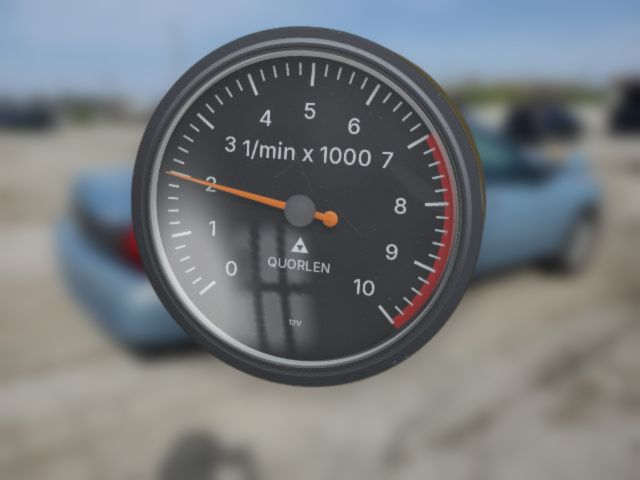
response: 2000; rpm
